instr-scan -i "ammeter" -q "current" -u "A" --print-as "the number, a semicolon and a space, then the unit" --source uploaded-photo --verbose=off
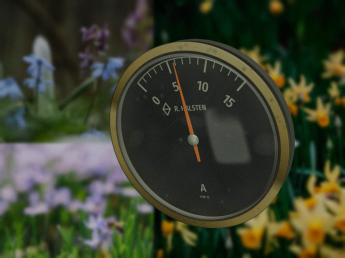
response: 6; A
